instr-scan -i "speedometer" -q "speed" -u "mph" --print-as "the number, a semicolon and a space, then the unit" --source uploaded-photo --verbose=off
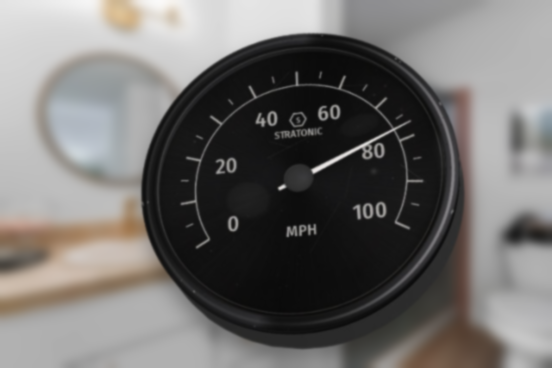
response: 77.5; mph
